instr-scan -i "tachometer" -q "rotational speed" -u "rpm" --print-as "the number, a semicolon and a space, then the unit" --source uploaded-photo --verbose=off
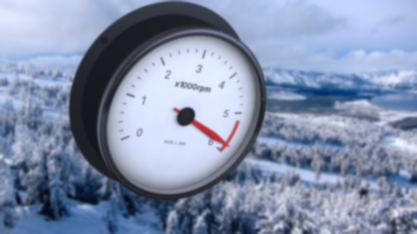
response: 5800; rpm
